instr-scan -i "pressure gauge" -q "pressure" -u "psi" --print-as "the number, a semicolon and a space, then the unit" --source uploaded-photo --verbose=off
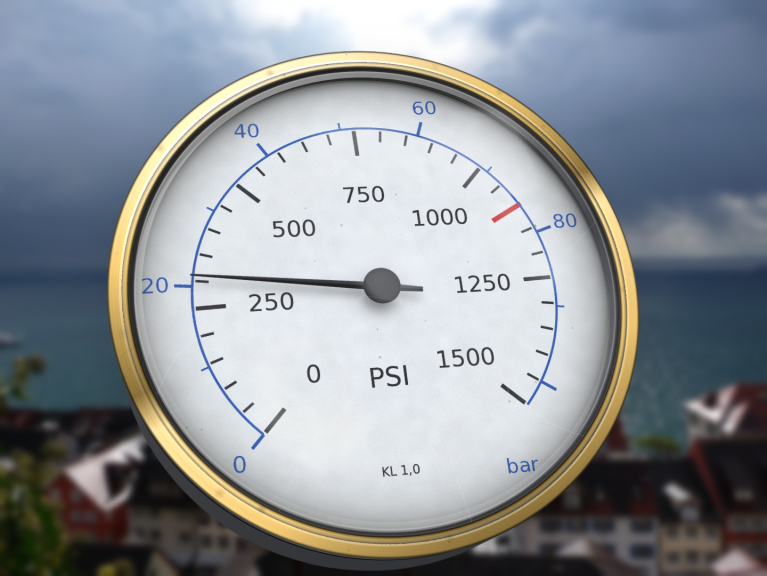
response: 300; psi
